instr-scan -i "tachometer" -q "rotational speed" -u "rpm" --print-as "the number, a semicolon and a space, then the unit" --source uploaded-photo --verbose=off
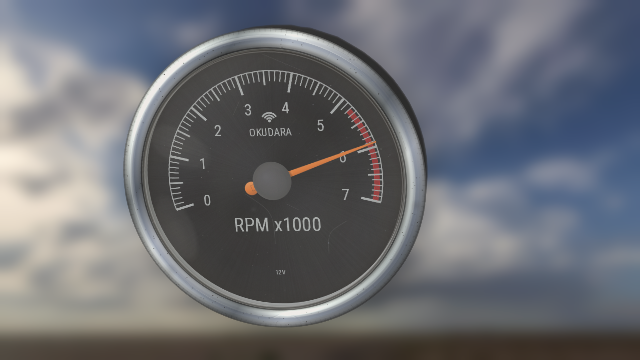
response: 5900; rpm
